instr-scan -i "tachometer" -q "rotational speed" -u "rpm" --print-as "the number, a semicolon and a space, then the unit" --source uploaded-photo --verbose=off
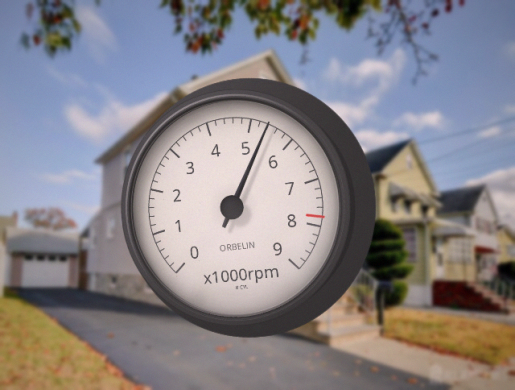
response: 5400; rpm
